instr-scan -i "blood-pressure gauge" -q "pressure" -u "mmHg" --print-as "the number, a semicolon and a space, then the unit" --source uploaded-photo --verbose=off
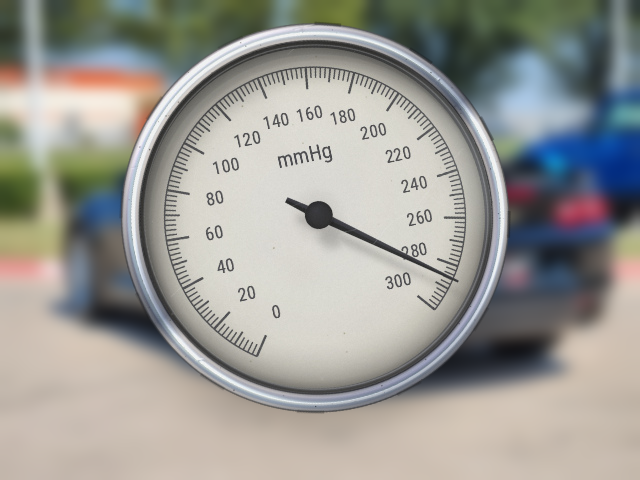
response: 286; mmHg
